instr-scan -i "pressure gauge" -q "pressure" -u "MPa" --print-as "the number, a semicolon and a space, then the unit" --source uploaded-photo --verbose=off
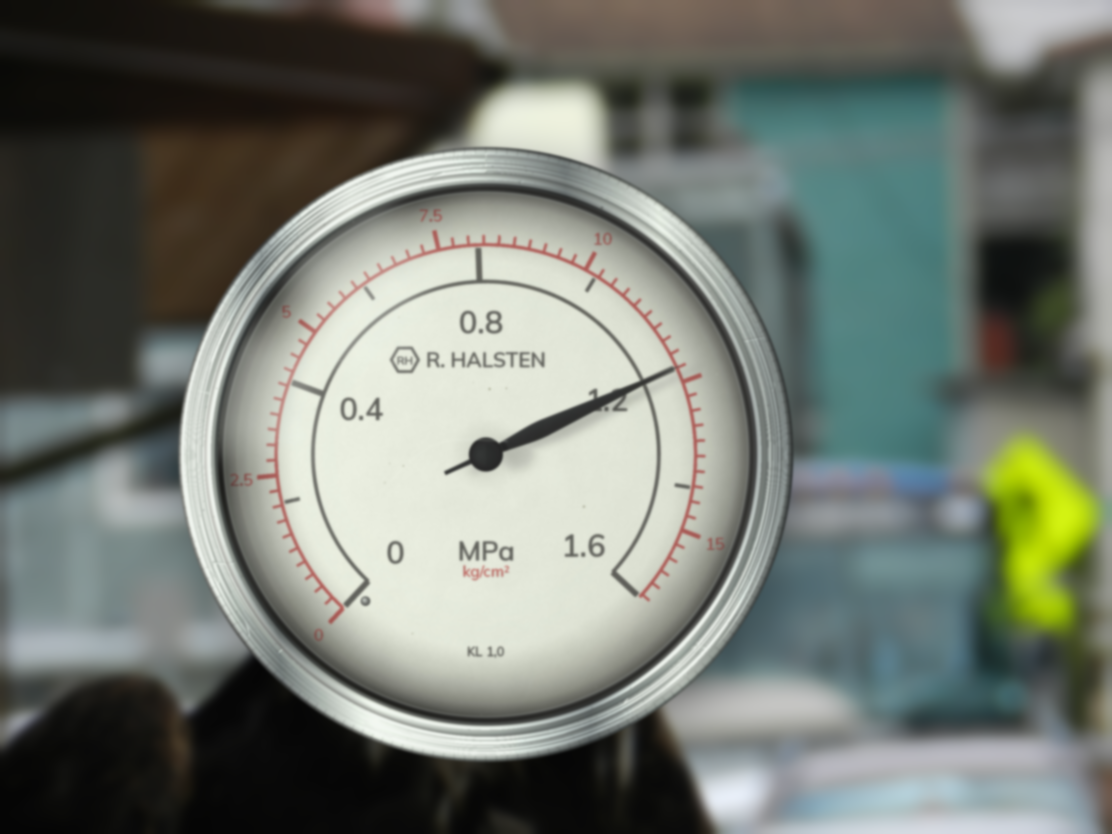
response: 1.2; MPa
